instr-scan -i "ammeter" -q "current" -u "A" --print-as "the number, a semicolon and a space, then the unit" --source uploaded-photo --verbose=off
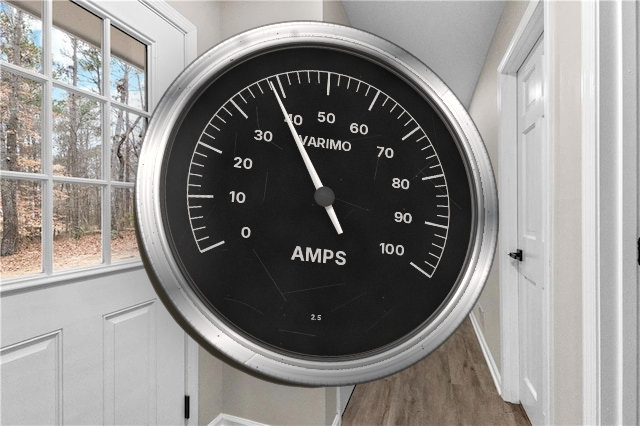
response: 38; A
